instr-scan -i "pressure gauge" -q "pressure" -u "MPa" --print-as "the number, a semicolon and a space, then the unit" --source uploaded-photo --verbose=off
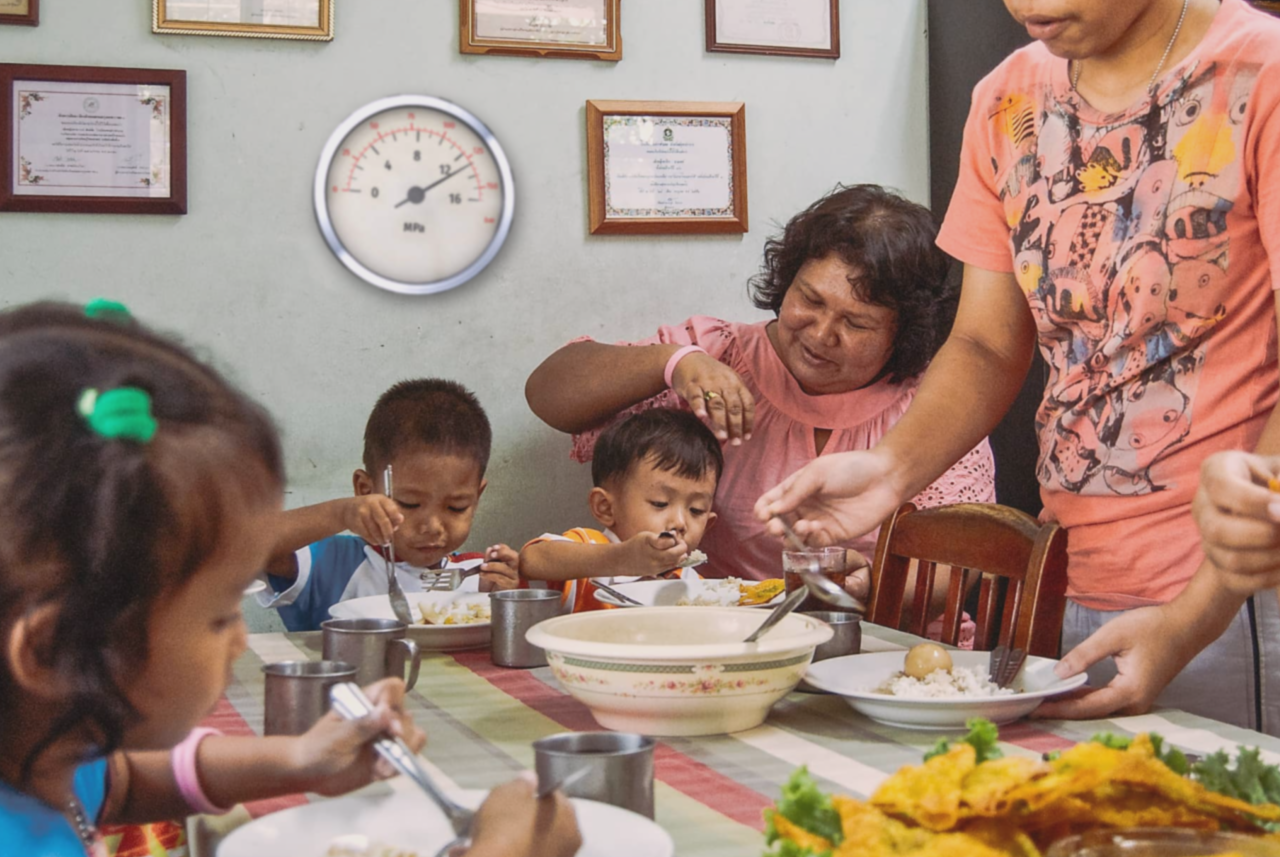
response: 13; MPa
